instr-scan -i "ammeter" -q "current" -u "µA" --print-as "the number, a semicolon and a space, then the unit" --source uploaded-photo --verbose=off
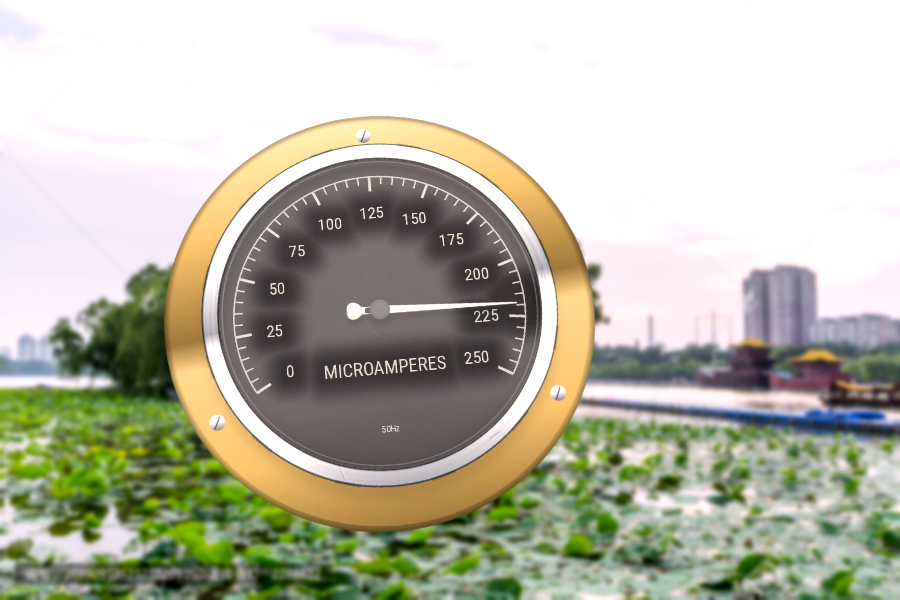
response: 220; µA
